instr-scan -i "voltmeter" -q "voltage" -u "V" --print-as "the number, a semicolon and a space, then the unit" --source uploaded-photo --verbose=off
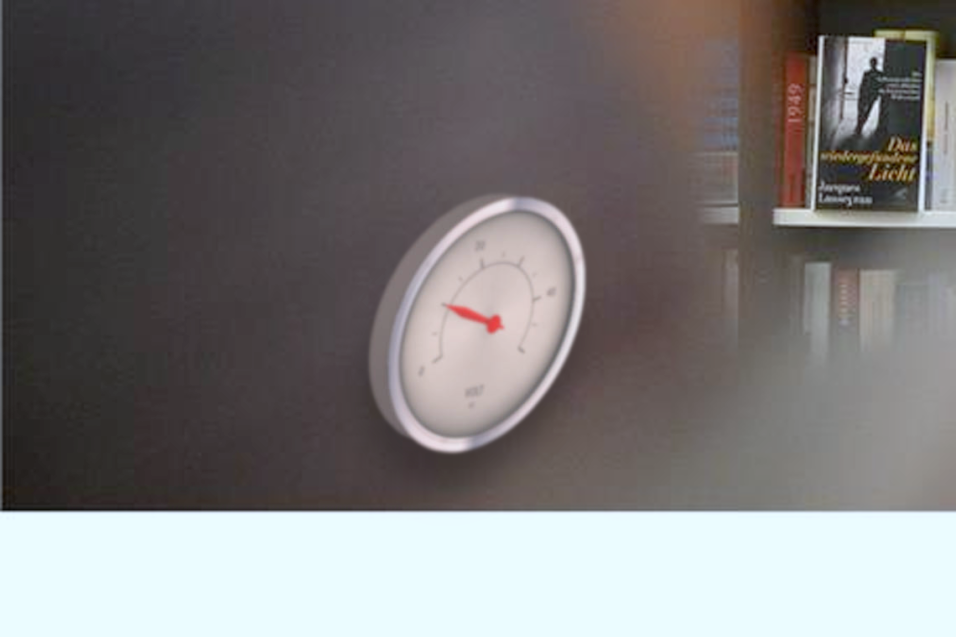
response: 10; V
